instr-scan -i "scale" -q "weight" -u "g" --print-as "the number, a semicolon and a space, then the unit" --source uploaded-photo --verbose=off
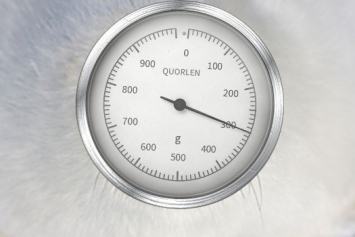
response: 300; g
